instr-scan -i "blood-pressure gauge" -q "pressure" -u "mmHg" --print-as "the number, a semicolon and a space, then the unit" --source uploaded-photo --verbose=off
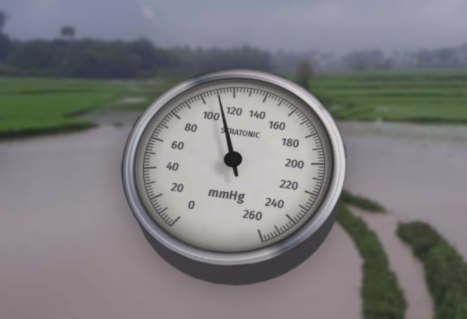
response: 110; mmHg
